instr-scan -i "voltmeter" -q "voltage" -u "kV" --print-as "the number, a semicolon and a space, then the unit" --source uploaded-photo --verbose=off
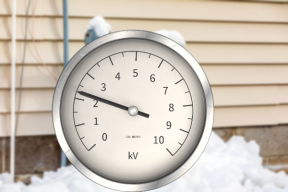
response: 2.25; kV
